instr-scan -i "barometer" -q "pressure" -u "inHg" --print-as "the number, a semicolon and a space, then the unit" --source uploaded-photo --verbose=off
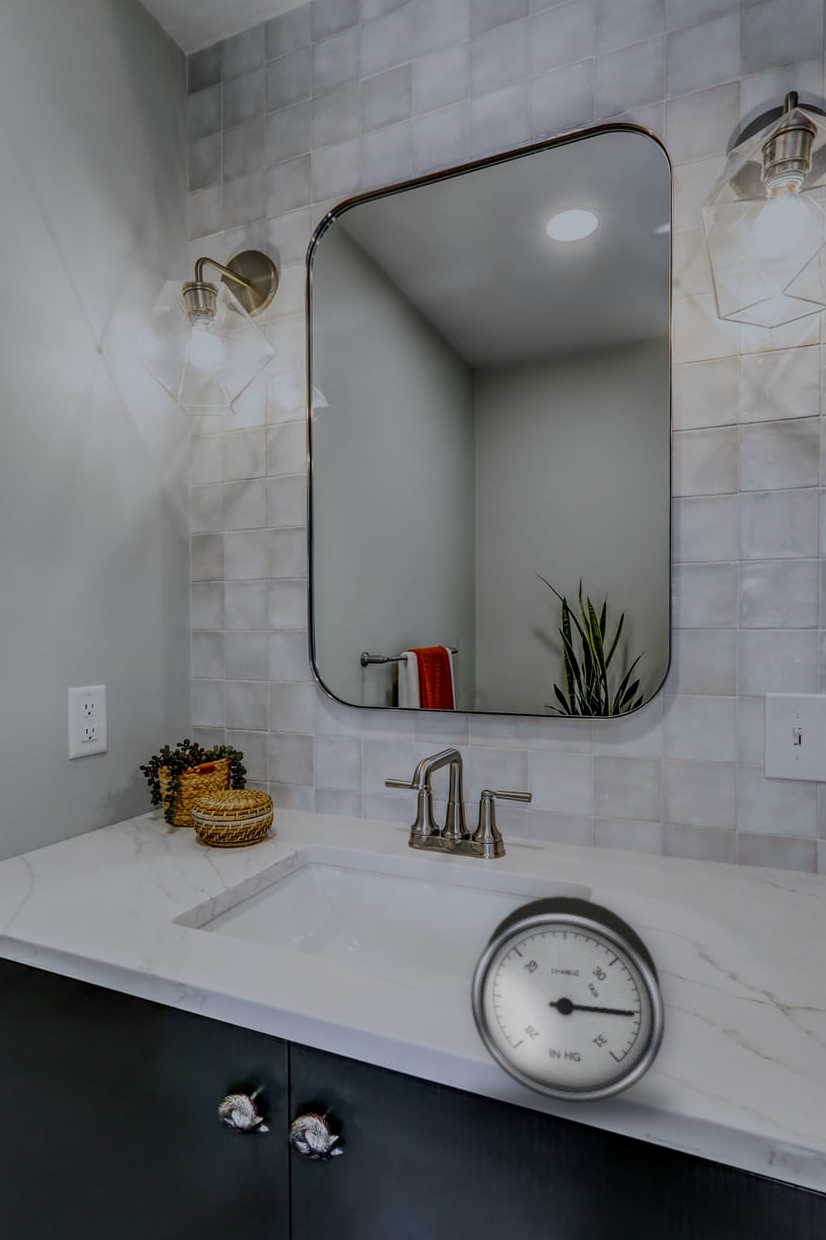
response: 30.5; inHg
